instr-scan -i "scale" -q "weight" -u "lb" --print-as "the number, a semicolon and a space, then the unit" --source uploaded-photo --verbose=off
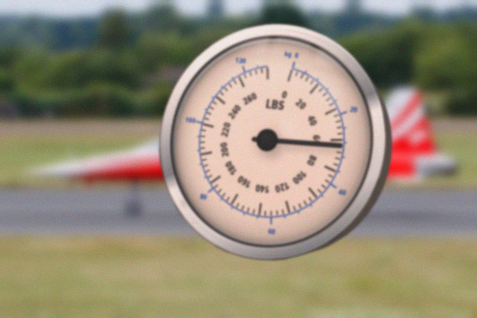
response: 64; lb
